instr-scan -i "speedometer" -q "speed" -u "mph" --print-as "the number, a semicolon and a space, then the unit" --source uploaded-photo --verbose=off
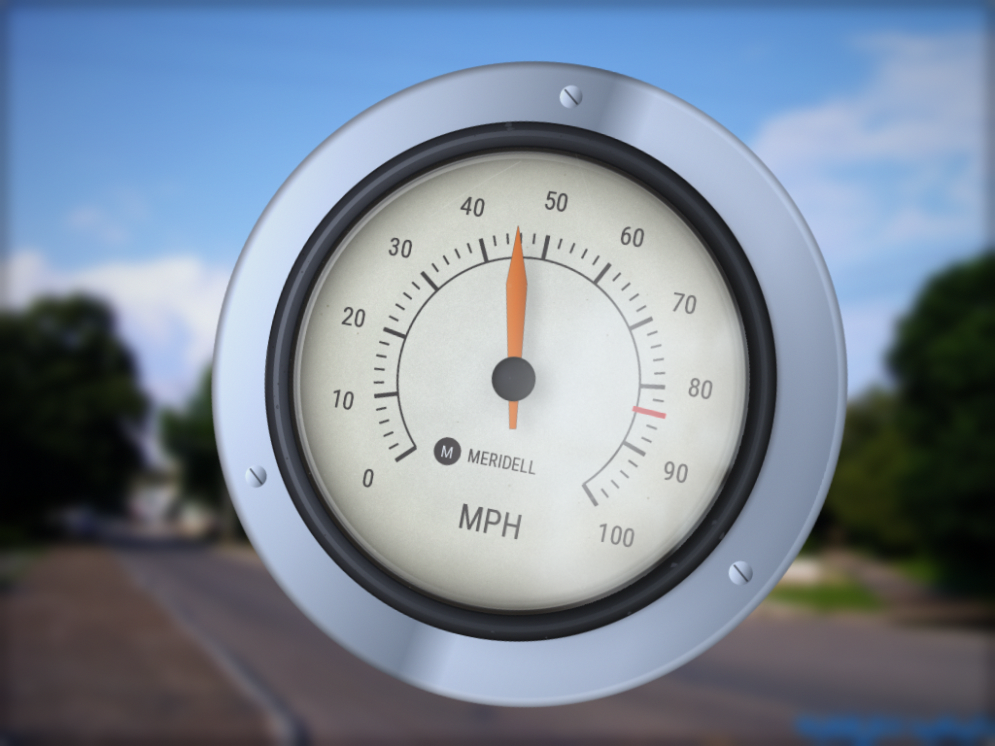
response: 46; mph
